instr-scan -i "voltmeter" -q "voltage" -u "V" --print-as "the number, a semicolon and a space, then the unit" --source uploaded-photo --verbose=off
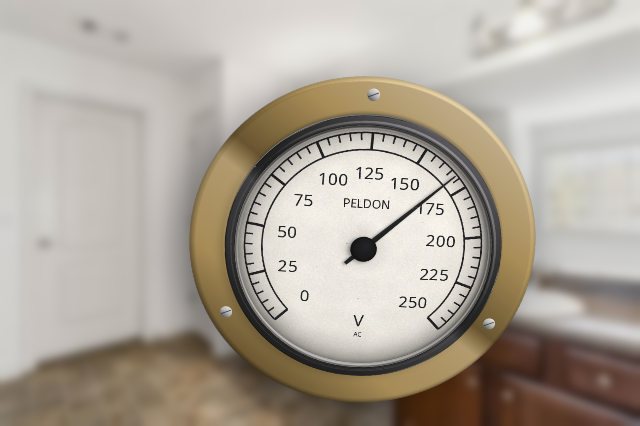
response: 167.5; V
